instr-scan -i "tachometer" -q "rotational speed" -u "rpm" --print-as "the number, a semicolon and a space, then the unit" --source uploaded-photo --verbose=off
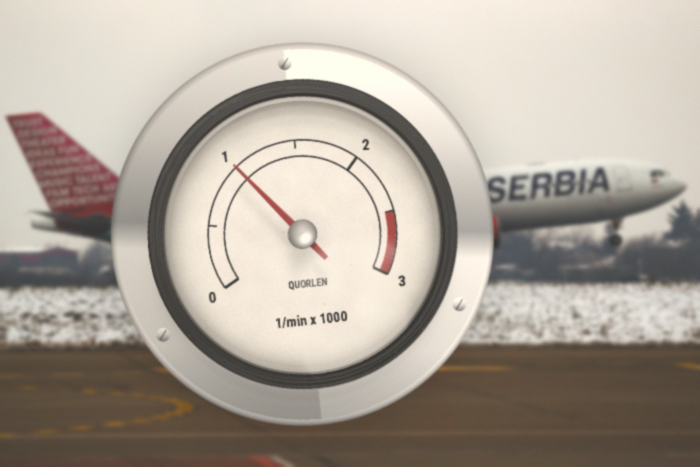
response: 1000; rpm
